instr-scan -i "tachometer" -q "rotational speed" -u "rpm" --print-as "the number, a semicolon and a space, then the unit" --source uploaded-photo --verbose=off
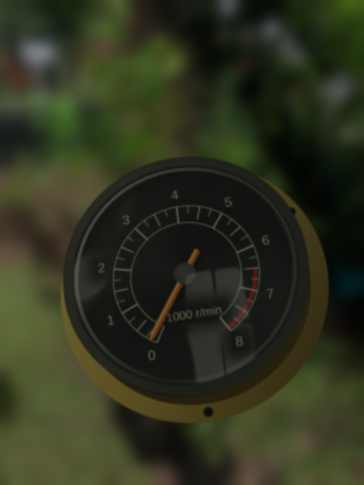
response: 125; rpm
